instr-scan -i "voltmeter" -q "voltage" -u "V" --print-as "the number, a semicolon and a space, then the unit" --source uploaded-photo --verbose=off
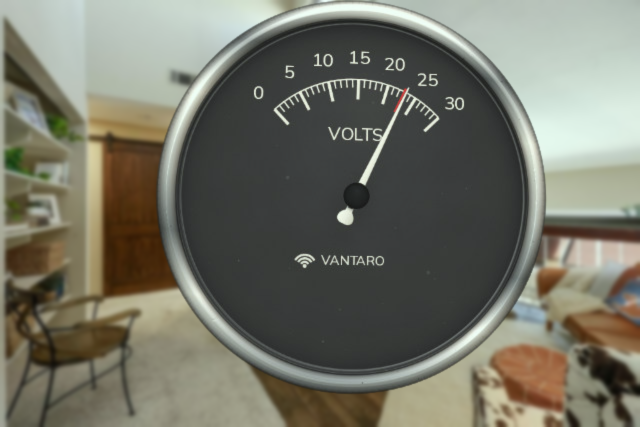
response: 23; V
